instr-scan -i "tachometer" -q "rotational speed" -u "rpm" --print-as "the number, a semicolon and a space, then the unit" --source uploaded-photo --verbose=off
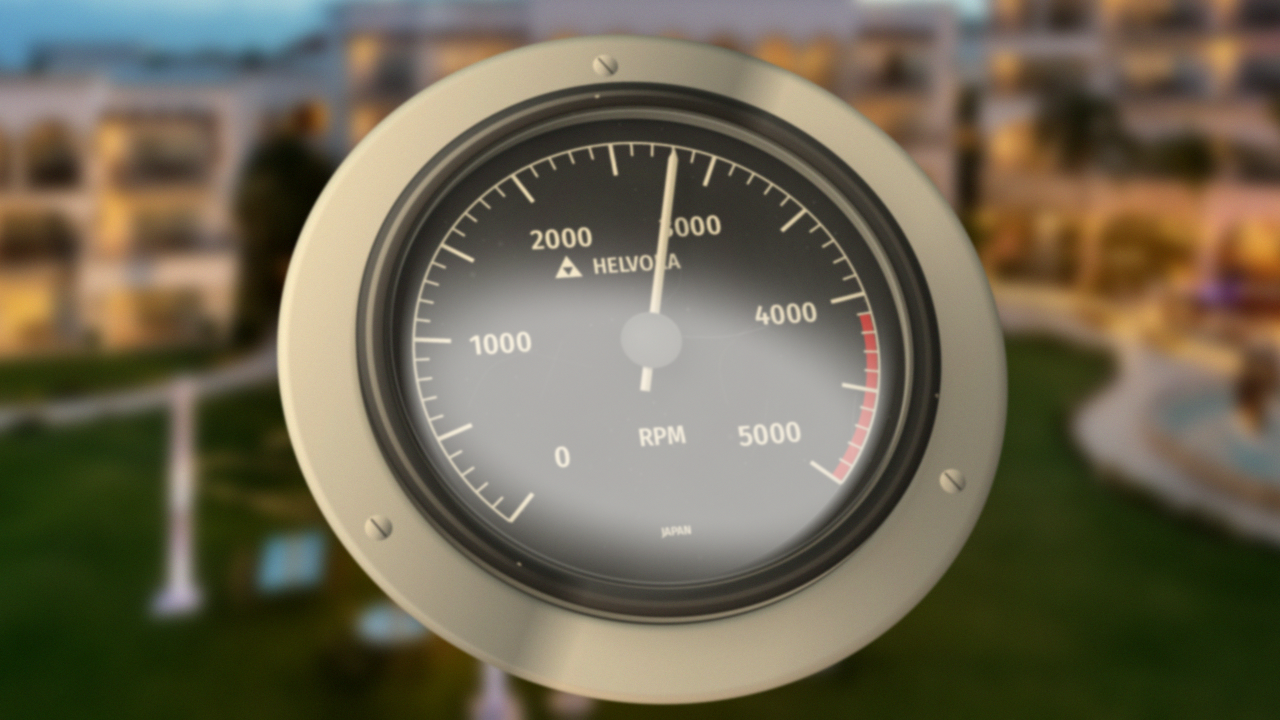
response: 2800; rpm
